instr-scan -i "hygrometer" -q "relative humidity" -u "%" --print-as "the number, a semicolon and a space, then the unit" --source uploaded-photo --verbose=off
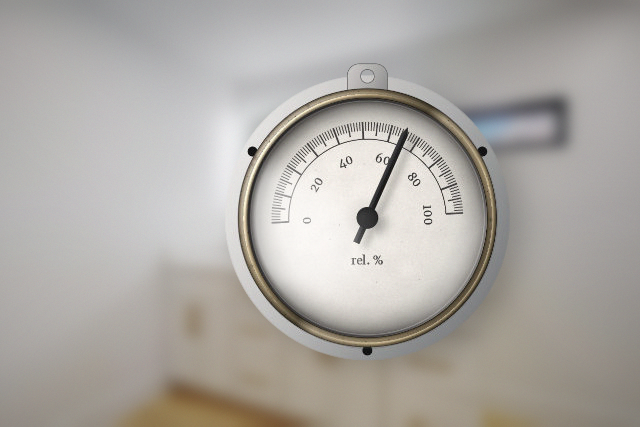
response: 65; %
